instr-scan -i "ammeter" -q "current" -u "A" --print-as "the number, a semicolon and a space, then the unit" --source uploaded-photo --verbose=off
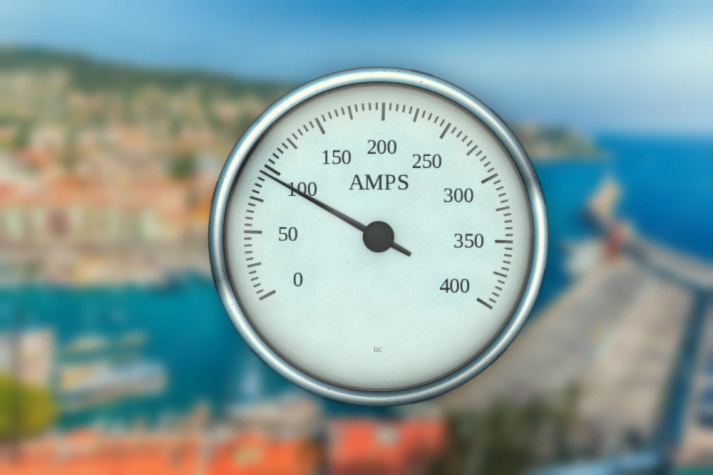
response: 95; A
